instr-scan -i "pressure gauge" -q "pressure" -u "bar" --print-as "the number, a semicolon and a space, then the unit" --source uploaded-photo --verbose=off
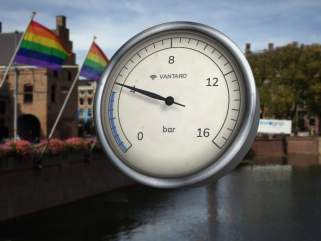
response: 4; bar
